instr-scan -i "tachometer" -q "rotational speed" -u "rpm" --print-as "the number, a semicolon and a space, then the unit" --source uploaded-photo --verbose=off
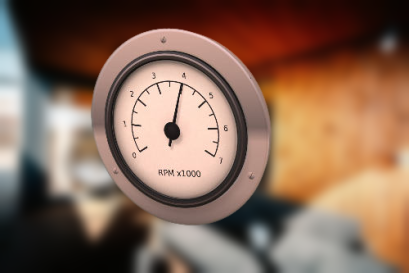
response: 4000; rpm
